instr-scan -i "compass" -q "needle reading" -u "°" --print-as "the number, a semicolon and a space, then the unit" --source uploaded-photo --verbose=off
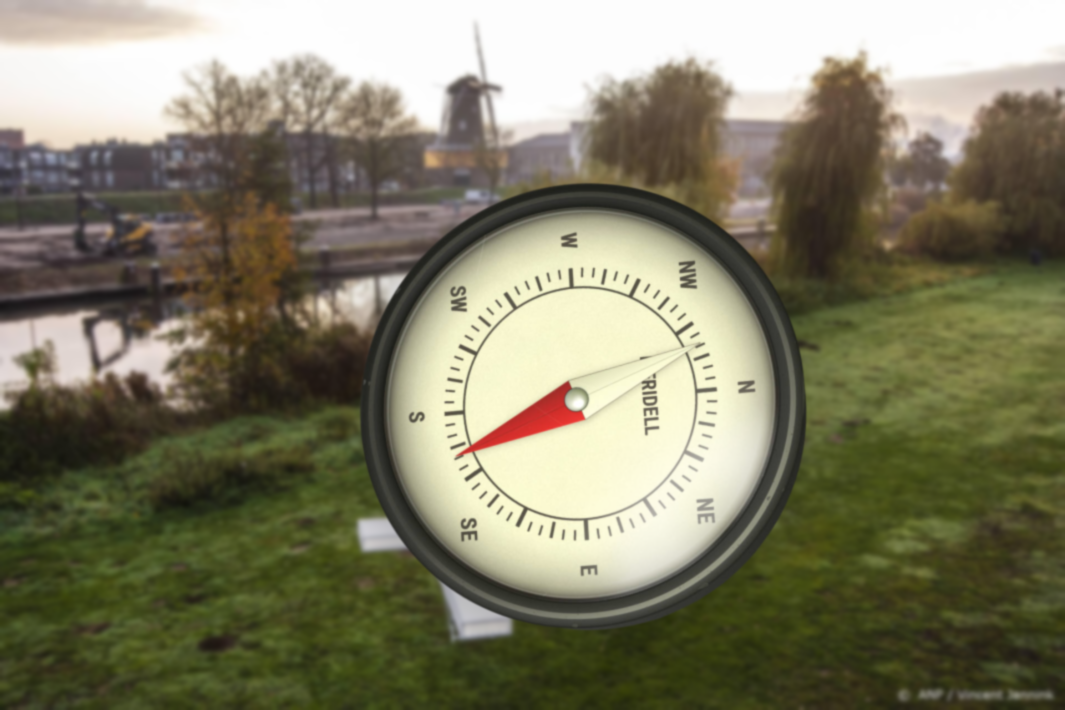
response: 160; °
